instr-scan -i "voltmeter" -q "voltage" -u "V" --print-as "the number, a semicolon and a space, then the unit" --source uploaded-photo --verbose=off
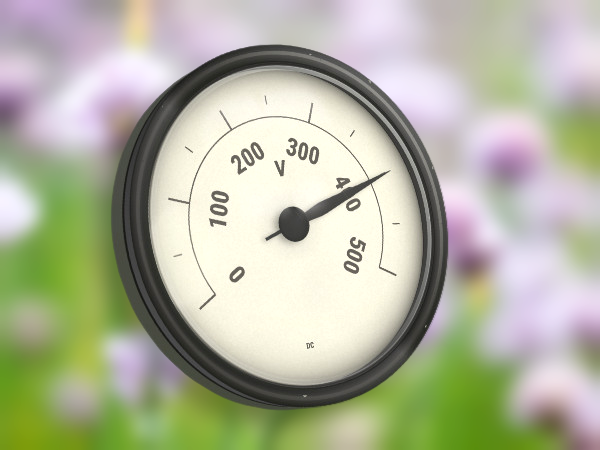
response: 400; V
